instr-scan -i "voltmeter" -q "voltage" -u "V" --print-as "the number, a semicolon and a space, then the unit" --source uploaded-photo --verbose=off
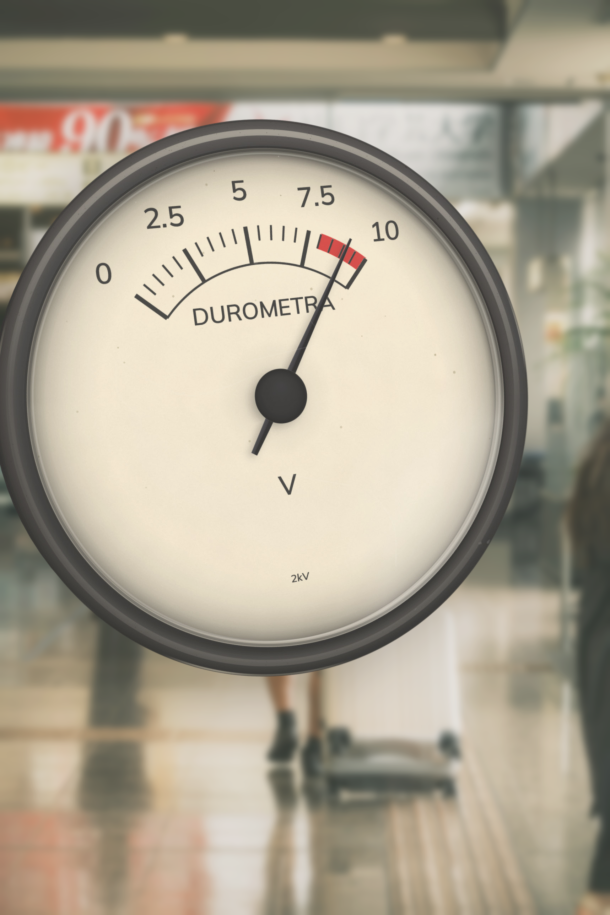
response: 9; V
